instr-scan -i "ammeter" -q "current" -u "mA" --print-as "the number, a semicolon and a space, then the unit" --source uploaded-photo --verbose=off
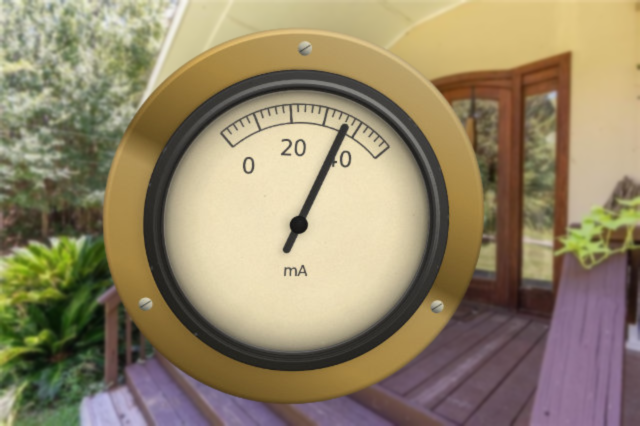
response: 36; mA
